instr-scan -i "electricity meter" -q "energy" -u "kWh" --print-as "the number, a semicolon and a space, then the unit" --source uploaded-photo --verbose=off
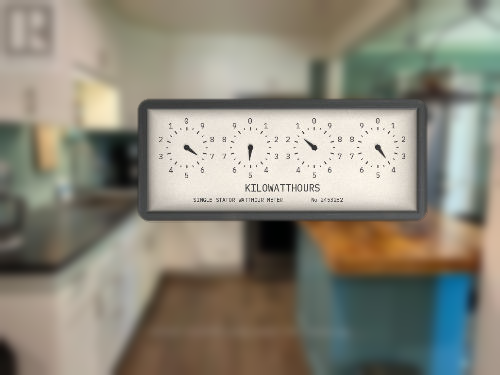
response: 6514; kWh
